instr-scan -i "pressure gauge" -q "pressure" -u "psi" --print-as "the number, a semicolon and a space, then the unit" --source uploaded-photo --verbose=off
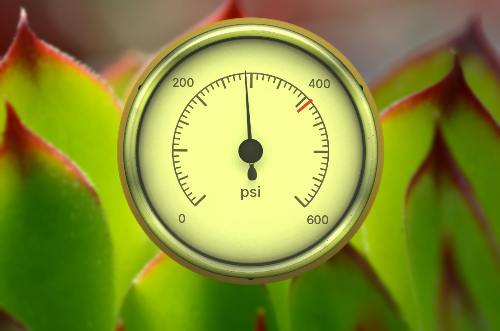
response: 290; psi
